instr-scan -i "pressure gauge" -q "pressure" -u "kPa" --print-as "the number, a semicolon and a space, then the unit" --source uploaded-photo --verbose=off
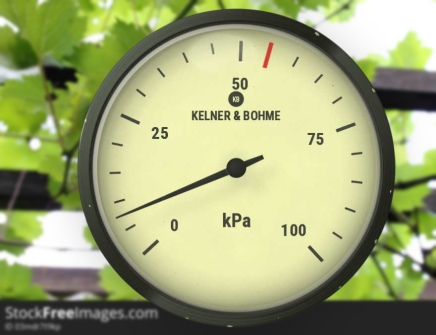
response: 7.5; kPa
